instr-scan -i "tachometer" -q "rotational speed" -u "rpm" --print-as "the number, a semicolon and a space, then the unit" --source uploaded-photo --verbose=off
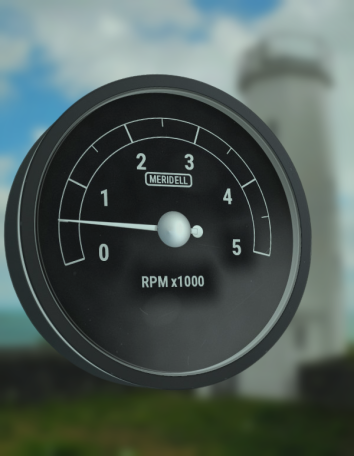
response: 500; rpm
